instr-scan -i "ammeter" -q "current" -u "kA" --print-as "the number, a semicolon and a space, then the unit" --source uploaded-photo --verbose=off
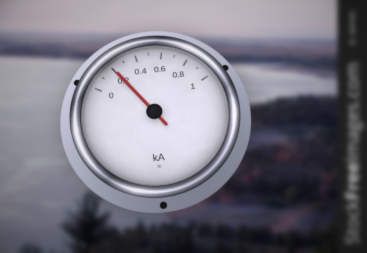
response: 0.2; kA
